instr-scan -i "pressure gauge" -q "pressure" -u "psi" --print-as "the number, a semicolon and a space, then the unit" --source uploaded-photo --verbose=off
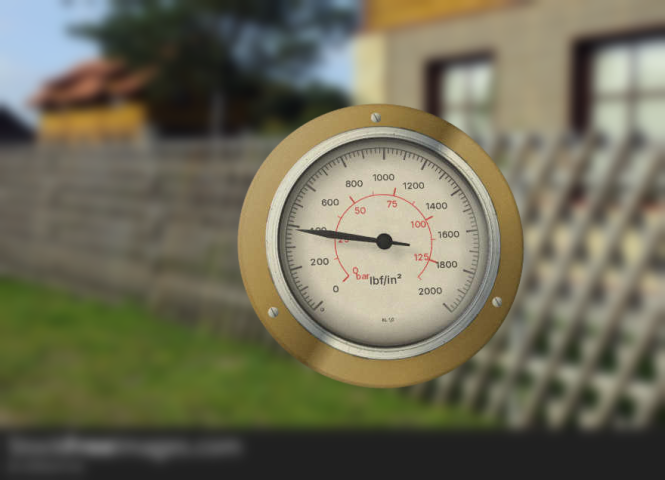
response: 380; psi
